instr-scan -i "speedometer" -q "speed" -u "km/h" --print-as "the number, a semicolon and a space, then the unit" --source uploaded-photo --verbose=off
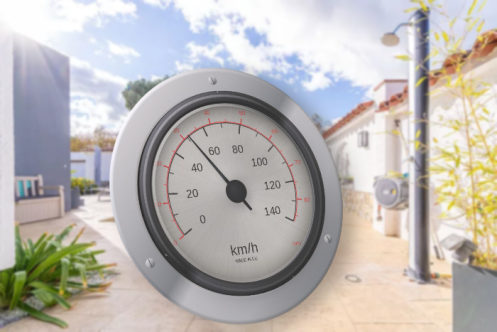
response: 50; km/h
